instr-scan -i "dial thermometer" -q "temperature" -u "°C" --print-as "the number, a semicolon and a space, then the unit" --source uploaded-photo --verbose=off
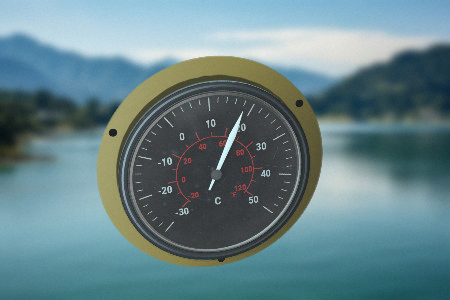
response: 18; °C
